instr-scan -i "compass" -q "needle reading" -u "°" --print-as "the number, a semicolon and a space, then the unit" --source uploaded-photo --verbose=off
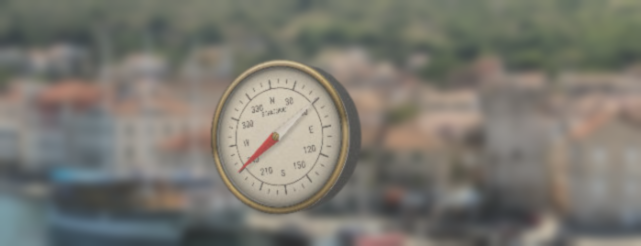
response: 240; °
